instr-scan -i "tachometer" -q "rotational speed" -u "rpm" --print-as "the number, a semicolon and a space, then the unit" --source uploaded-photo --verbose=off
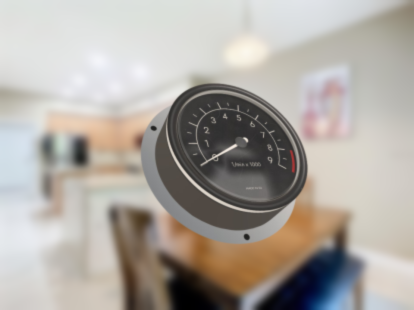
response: 0; rpm
